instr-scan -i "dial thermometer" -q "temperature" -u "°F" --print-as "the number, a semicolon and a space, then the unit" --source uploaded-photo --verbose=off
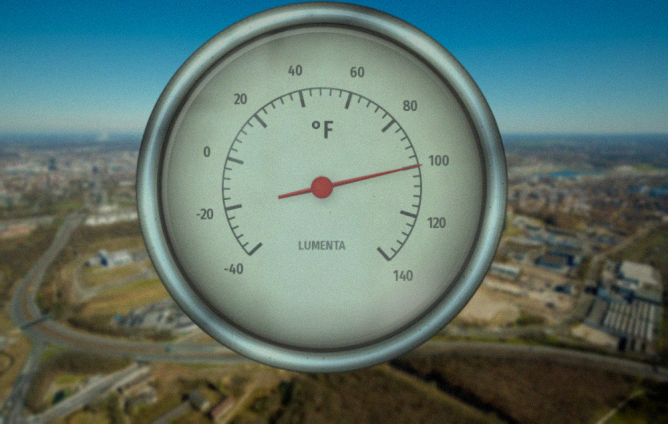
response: 100; °F
